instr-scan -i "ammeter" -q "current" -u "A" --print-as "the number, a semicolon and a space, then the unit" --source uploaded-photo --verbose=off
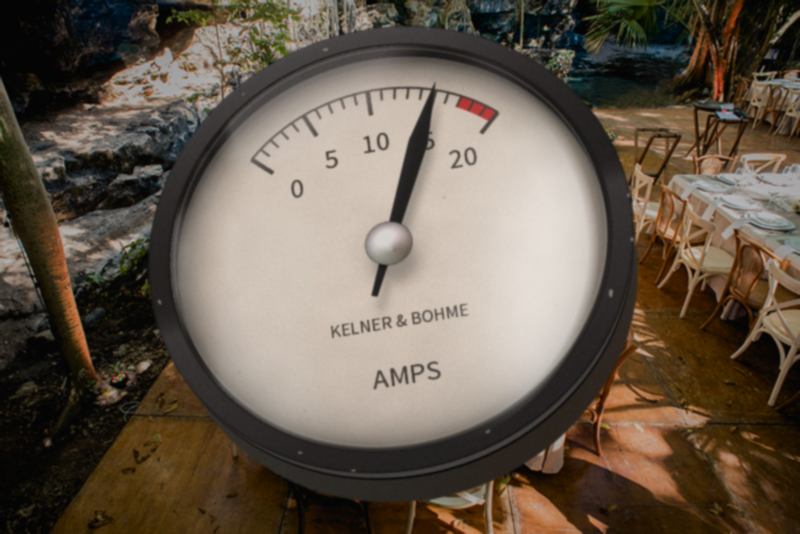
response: 15; A
